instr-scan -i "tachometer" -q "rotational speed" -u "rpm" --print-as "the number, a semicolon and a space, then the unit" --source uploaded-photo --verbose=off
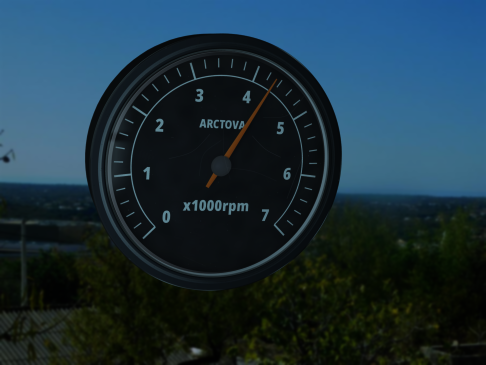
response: 4300; rpm
